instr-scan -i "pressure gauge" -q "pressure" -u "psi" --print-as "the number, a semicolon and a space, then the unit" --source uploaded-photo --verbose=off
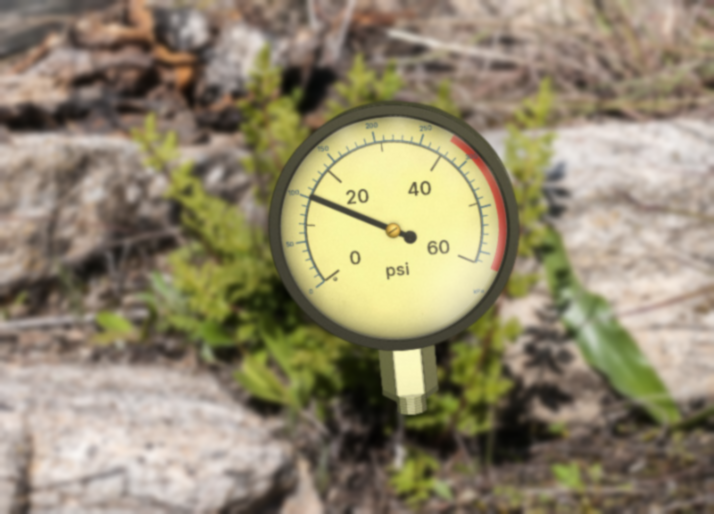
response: 15; psi
